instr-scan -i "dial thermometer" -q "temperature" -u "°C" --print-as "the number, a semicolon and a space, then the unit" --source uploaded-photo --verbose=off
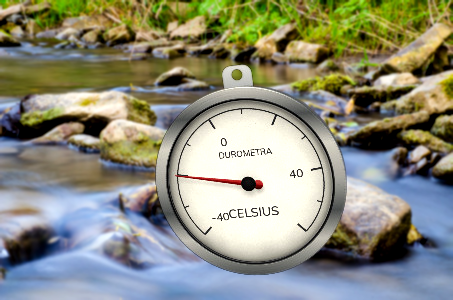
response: -20; °C
